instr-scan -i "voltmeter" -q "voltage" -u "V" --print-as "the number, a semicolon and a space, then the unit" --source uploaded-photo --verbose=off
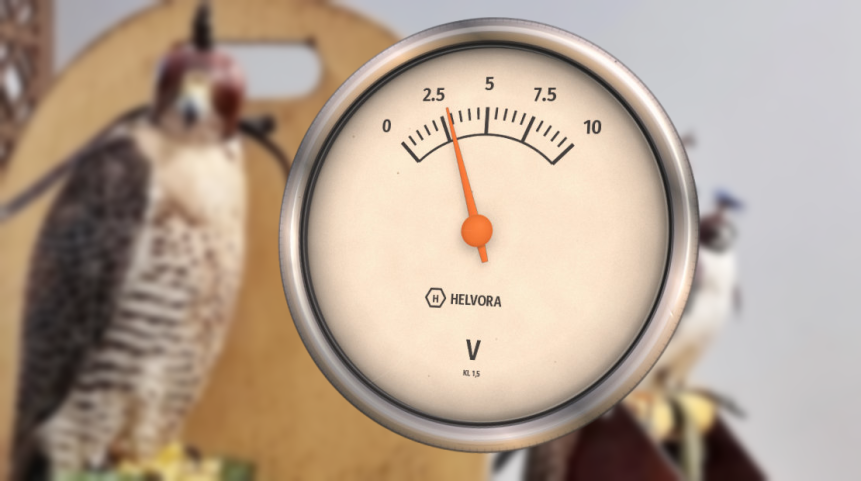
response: 3; V
